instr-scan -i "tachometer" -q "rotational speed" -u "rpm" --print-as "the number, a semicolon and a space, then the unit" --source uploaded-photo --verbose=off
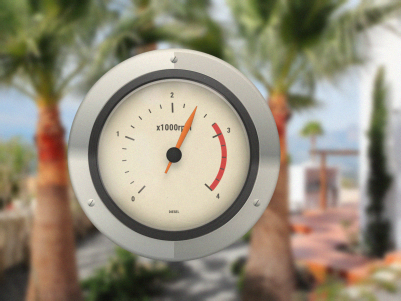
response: 2400; rpm
